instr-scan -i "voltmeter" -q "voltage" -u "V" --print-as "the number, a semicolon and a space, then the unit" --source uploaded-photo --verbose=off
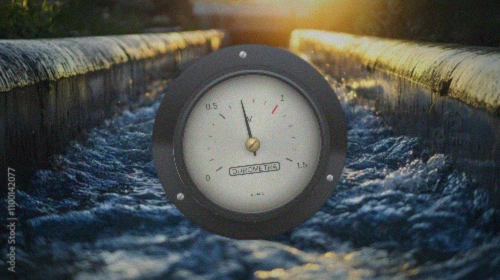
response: 0.7; V
